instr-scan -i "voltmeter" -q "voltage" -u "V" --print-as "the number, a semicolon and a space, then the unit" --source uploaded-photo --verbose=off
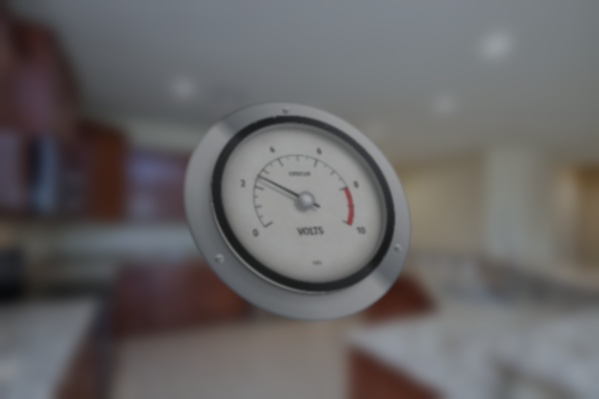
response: 2.5; V
